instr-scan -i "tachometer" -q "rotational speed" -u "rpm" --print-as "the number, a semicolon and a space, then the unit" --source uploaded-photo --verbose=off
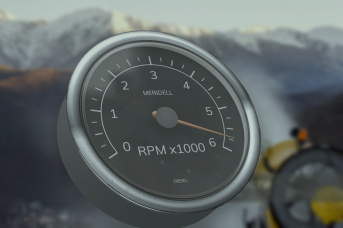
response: 5750; rpm
